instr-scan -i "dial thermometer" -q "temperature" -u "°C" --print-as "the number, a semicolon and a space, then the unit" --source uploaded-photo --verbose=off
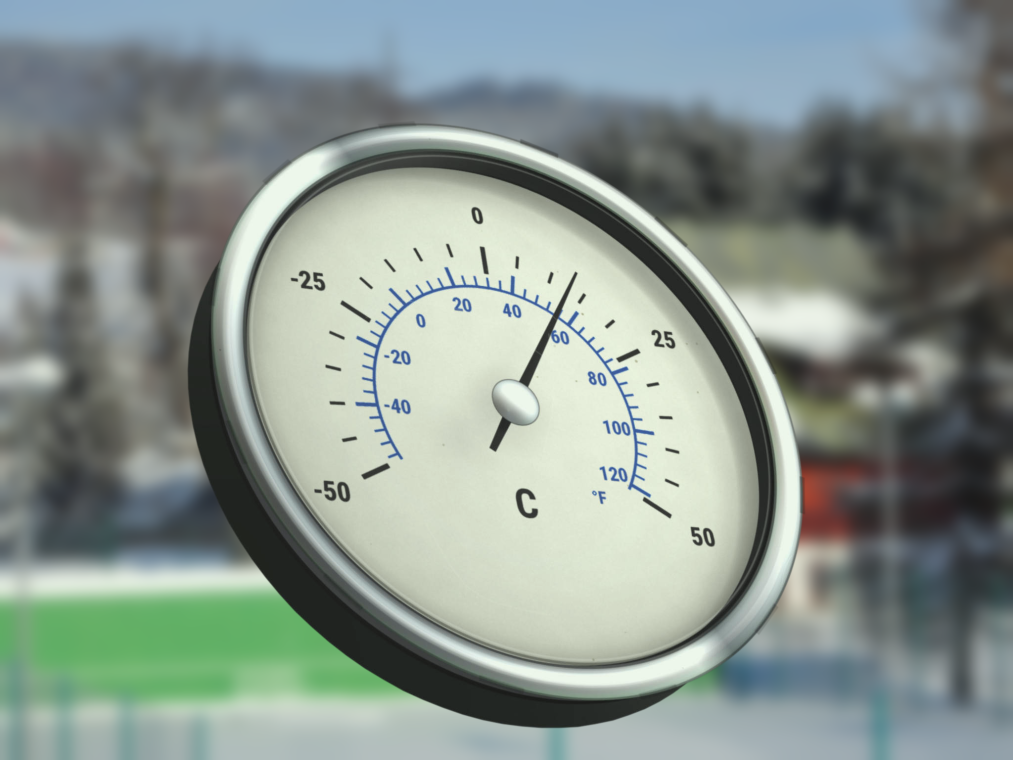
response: 12.5; °C
